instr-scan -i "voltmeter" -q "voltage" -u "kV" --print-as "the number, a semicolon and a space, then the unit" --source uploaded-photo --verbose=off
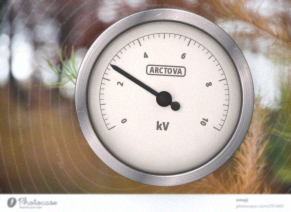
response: 2.6; kV
